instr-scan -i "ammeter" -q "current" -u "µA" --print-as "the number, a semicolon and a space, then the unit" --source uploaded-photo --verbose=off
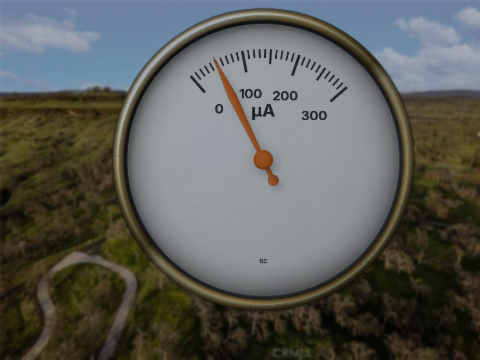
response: 50; µA
